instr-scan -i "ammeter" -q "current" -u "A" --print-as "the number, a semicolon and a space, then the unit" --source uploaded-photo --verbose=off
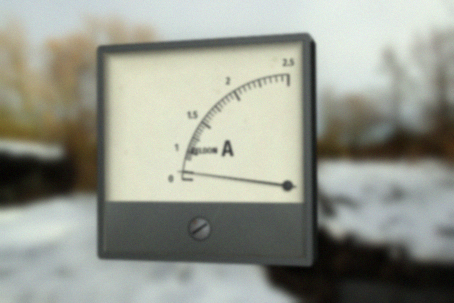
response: 0.5; A
